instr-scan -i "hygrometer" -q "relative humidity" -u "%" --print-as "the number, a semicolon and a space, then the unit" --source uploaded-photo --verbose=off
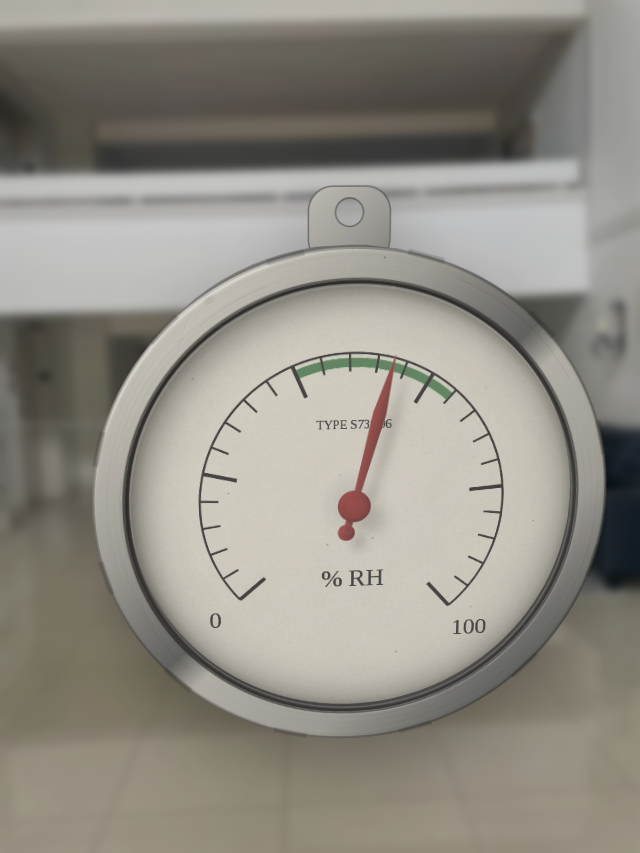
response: 54; %
